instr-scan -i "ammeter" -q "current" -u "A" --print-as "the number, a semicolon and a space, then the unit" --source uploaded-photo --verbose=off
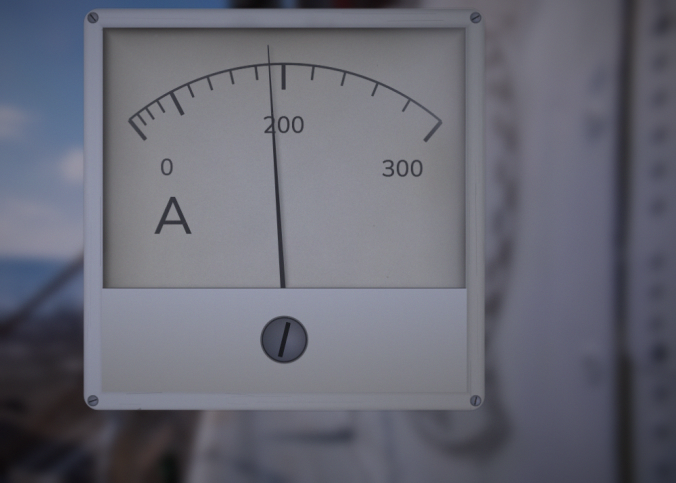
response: 190; A
